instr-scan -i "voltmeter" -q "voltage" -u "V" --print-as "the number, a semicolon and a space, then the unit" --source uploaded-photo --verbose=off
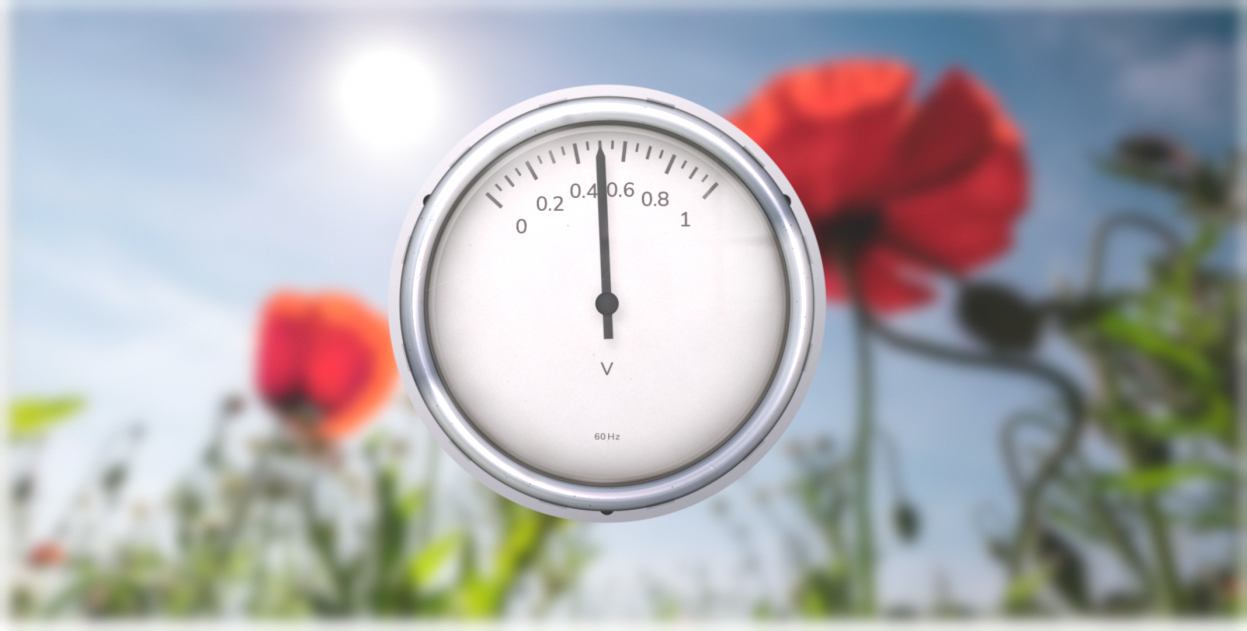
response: 0.5; V
